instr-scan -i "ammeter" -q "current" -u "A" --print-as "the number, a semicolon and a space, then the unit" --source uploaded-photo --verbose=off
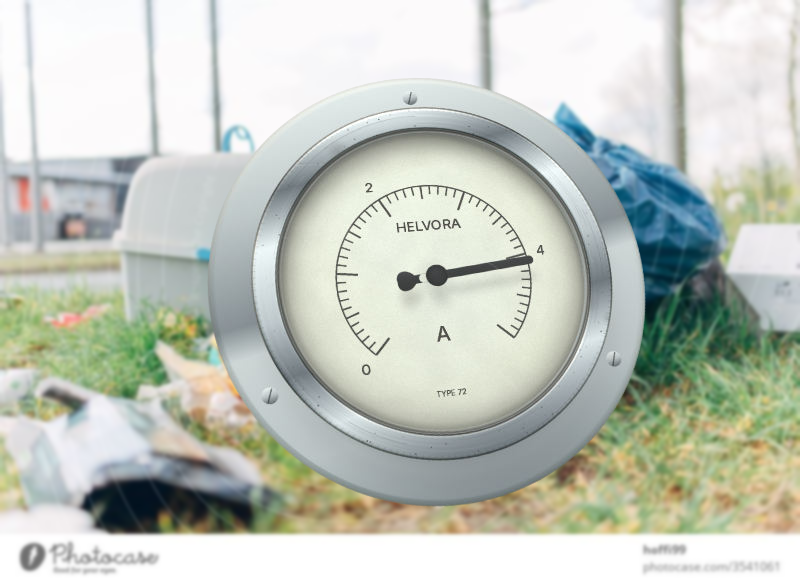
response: 4.1; A
